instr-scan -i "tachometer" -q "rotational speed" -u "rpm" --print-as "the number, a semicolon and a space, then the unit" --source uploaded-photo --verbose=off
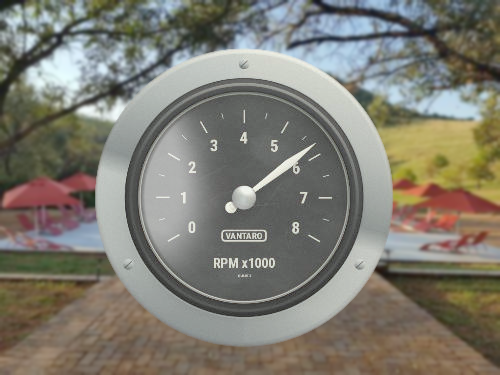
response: 5750; rpm
